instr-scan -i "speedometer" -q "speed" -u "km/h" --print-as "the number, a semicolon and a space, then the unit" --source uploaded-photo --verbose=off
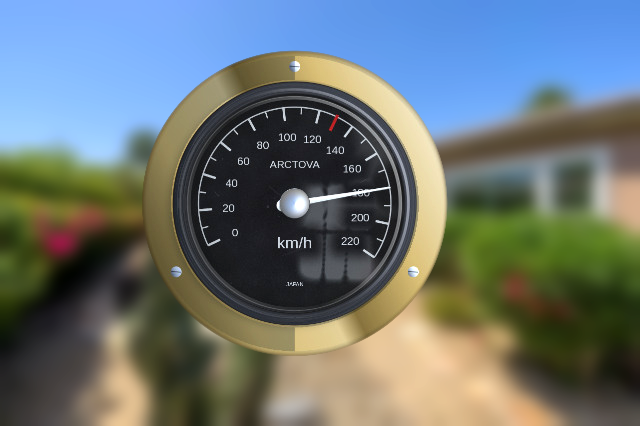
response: 180; km/h
